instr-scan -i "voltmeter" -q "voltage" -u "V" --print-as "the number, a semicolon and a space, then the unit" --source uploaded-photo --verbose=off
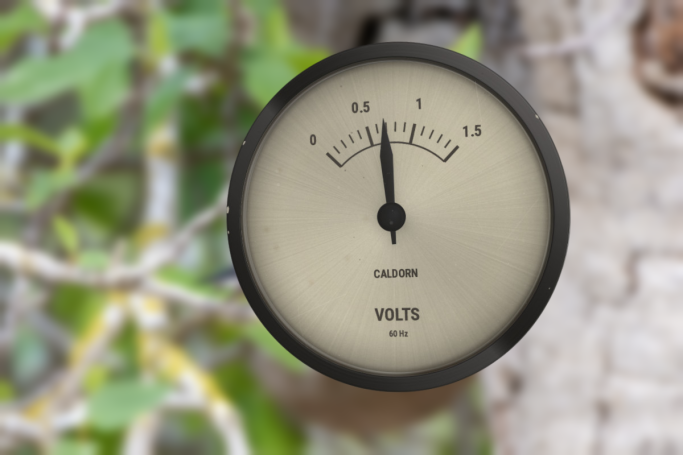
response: 0.7; V
